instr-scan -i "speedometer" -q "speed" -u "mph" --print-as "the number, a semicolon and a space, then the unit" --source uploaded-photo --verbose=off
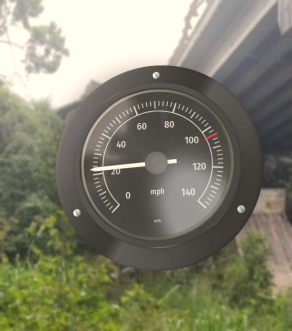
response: 22; mph
